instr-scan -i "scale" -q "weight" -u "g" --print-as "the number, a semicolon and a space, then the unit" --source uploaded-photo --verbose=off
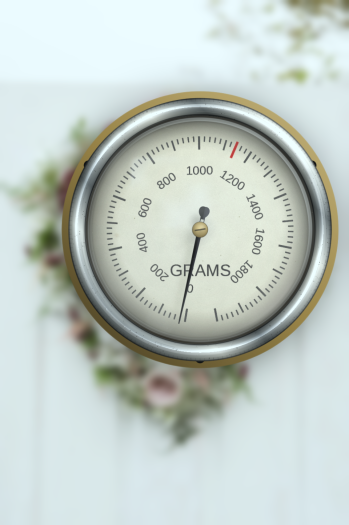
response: 20; g
